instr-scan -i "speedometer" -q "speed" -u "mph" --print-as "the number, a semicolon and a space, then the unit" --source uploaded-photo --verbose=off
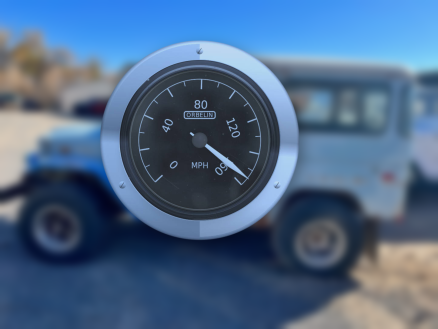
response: 155; mph
